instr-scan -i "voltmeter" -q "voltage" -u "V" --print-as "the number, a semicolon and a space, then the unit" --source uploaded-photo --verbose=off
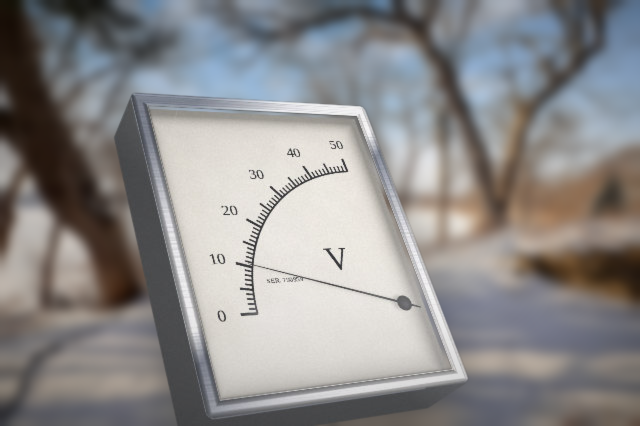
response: 10; V
